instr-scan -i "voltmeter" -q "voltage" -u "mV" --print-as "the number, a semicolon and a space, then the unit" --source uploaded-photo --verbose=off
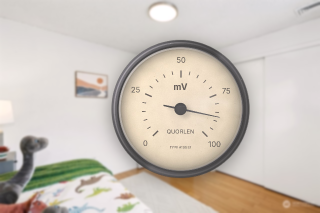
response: 87.5; mV
